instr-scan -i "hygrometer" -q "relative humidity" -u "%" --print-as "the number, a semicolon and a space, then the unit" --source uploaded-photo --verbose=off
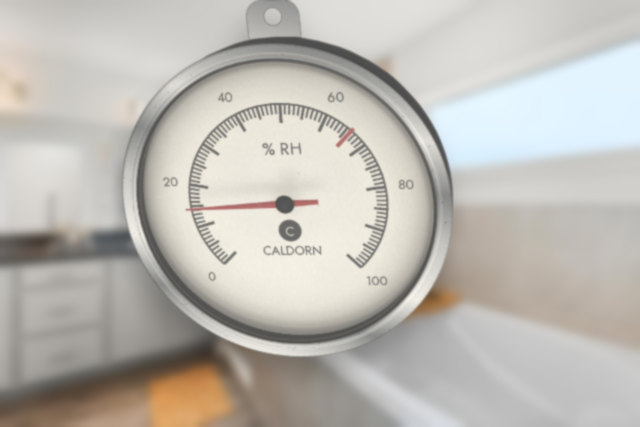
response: 15; %
